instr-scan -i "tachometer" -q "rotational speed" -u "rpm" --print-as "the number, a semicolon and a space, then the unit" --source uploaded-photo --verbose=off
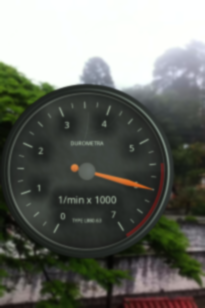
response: 6000; rpm
